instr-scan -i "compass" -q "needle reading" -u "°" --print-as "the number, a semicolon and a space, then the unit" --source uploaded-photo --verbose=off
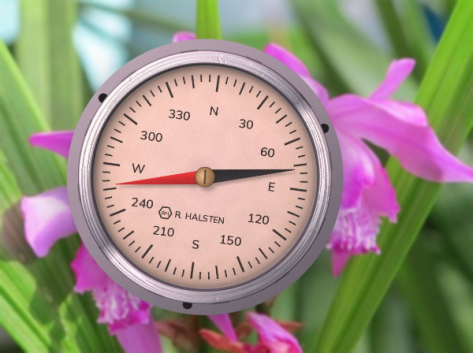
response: 257.5; °
